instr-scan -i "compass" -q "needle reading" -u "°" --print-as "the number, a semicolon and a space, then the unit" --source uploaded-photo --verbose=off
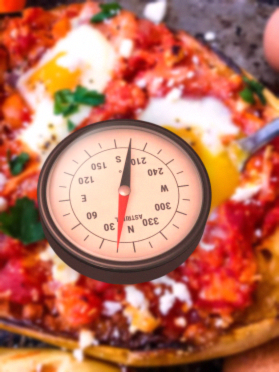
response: 15; °
